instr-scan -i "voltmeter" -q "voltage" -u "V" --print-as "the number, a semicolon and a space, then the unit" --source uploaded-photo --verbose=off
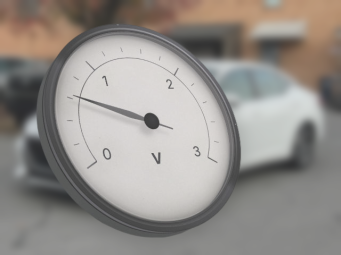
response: 0.6; V
